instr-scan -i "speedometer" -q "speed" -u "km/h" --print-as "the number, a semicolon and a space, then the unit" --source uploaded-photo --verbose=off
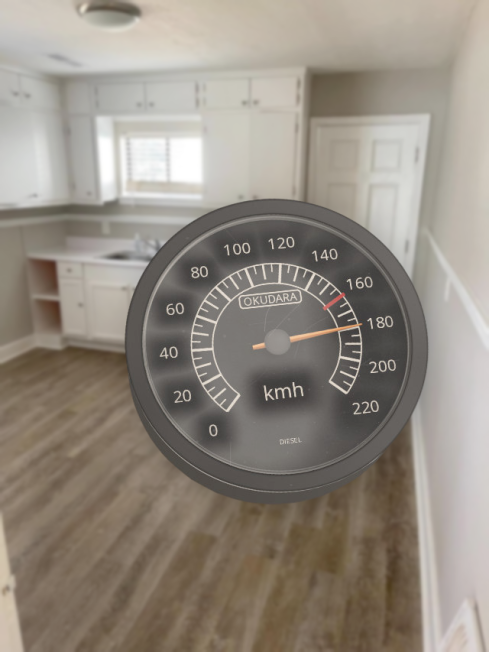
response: 180; km/h
